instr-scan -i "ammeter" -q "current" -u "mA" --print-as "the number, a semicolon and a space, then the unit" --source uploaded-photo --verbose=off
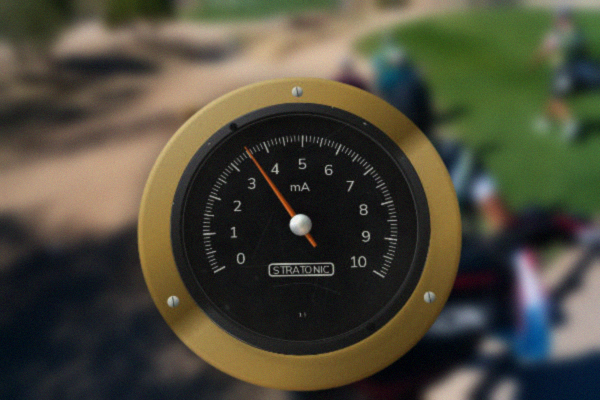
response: 3.5; mA
